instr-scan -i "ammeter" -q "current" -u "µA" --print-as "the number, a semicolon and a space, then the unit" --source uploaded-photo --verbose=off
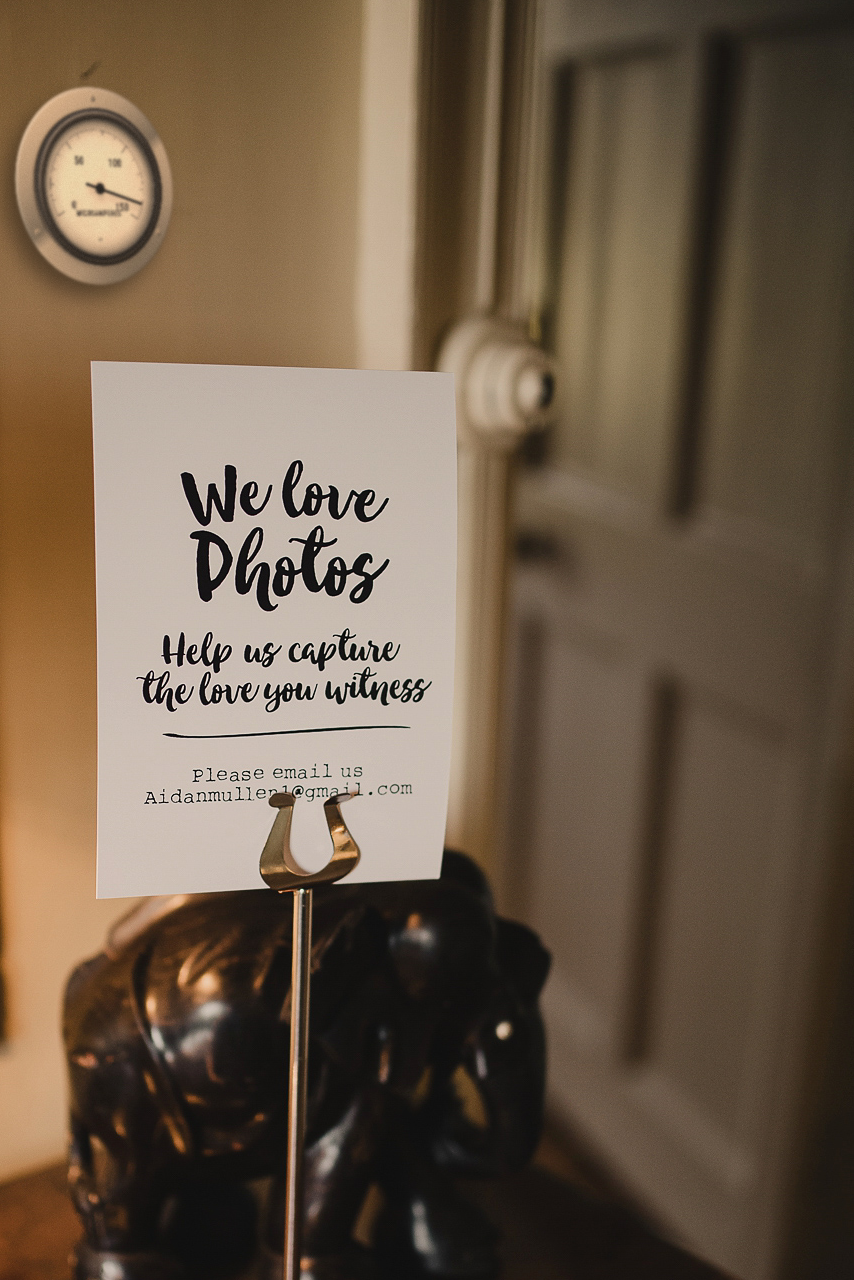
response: 140; µA
